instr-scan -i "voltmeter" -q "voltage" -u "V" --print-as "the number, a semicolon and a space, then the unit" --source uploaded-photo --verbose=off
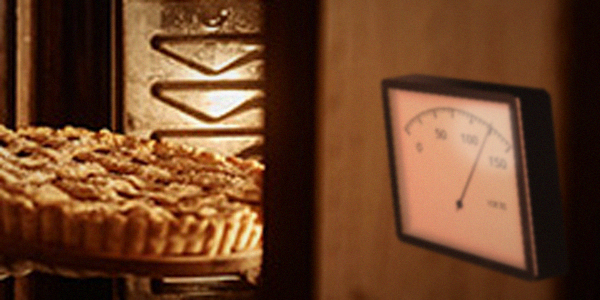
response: 125; V
